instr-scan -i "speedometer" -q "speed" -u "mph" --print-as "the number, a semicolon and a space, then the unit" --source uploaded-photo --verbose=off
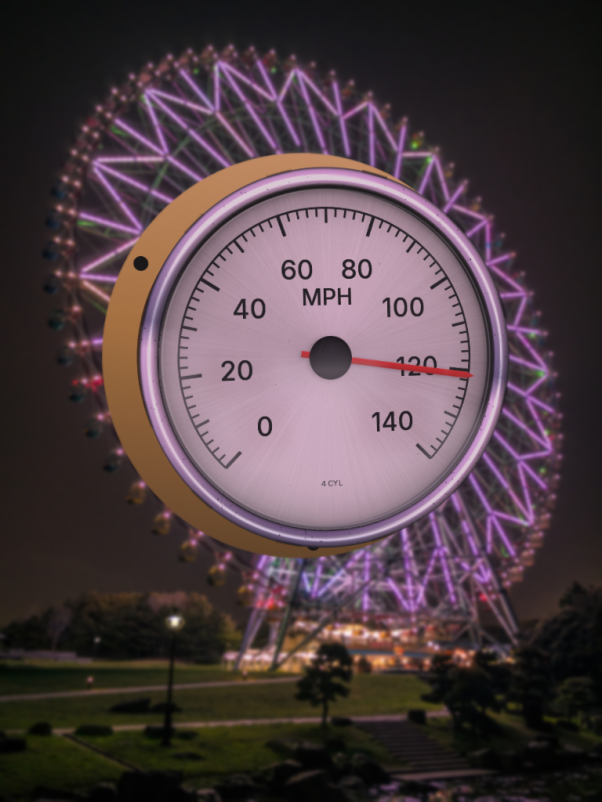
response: 121; mph
